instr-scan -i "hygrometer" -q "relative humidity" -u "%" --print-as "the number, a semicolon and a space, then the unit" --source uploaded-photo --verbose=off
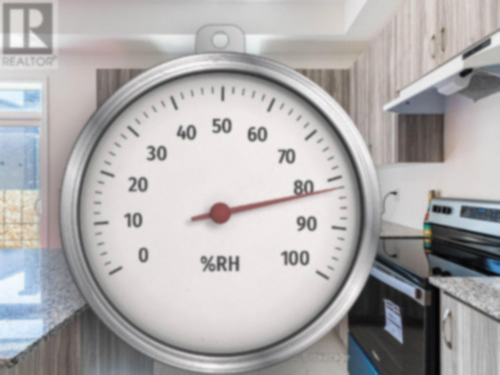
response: 82; %
